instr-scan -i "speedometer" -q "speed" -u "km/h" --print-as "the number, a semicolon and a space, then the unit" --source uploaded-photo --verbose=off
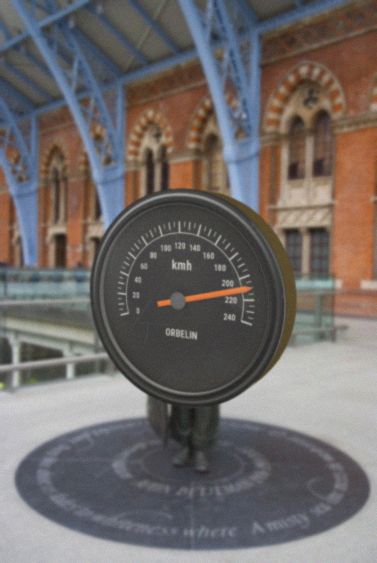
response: 210; km/h
